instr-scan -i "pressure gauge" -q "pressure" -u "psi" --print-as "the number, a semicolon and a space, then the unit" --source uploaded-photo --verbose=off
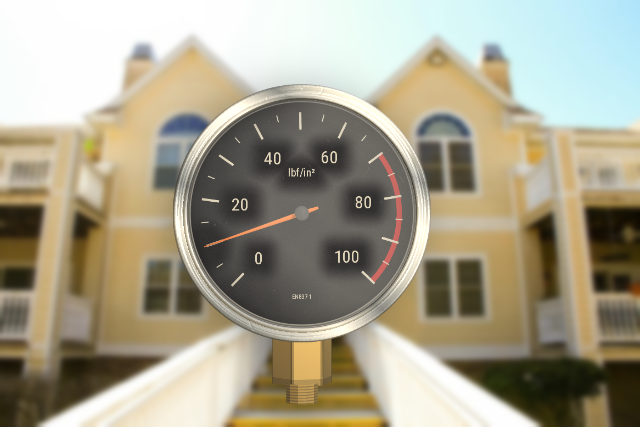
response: 10; psi
